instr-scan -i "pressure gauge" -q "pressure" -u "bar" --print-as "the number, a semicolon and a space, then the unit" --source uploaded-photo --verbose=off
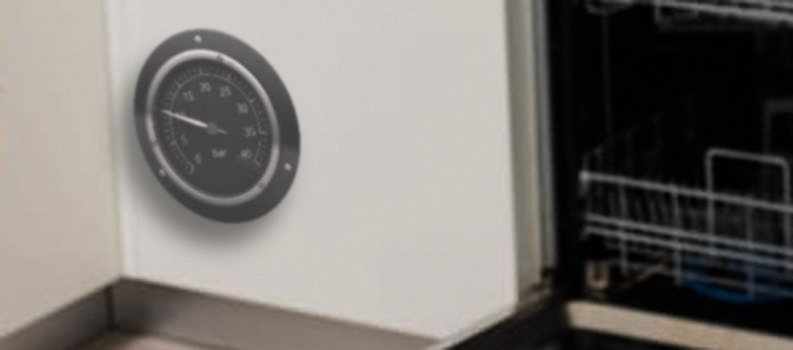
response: 10; bar
